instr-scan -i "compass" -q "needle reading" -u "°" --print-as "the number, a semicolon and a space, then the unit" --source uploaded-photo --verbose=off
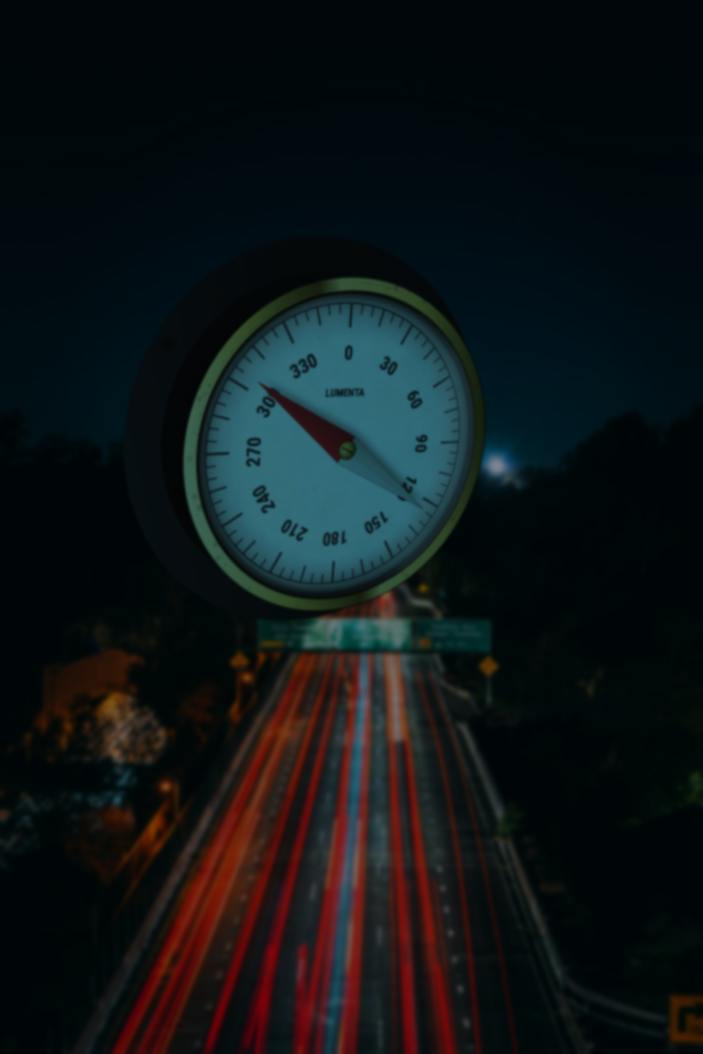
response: 305; °
